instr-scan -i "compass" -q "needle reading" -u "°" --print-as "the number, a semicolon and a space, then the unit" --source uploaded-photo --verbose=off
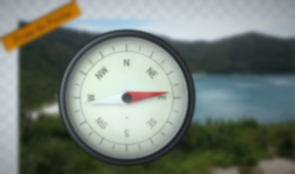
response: 82.5; °
